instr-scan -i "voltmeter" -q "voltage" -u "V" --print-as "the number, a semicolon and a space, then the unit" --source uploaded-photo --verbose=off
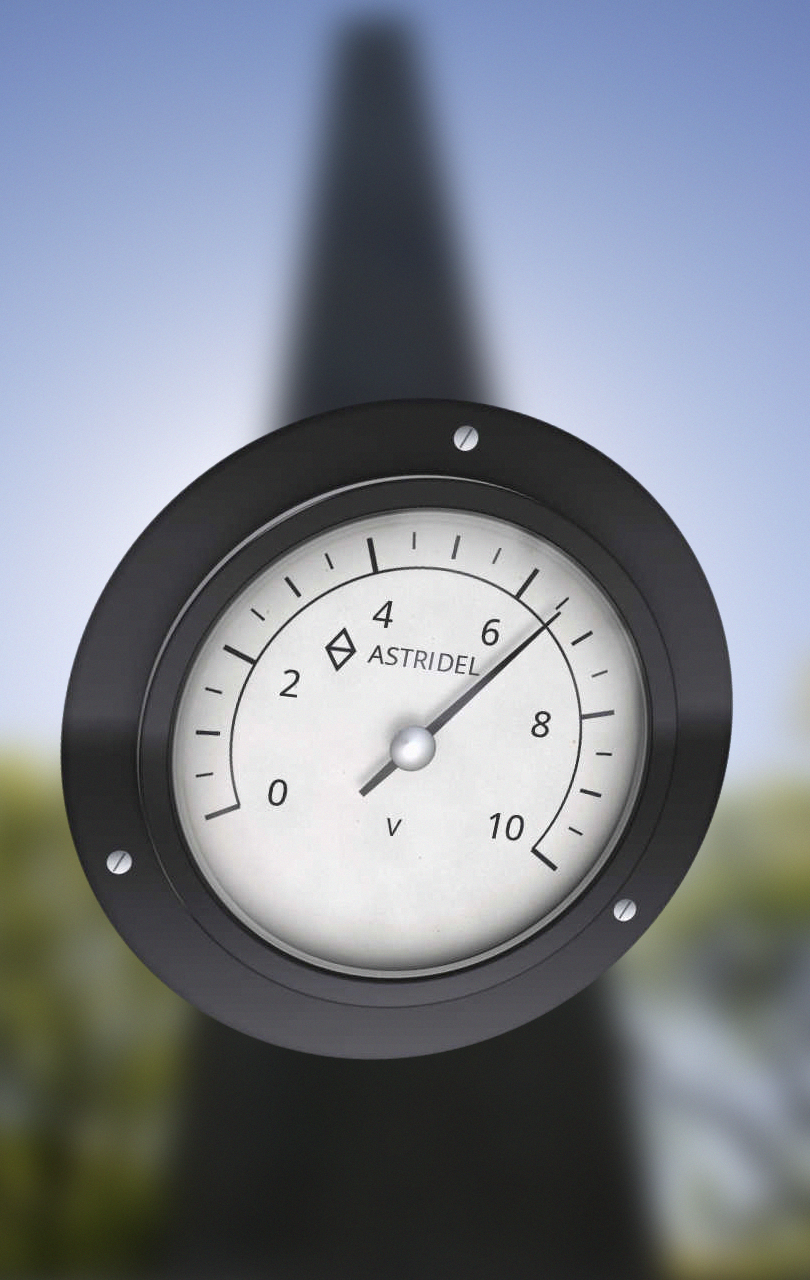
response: 6.5; V
